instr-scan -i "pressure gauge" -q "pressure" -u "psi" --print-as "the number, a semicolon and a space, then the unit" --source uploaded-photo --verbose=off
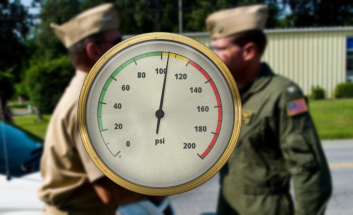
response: 105; psi
